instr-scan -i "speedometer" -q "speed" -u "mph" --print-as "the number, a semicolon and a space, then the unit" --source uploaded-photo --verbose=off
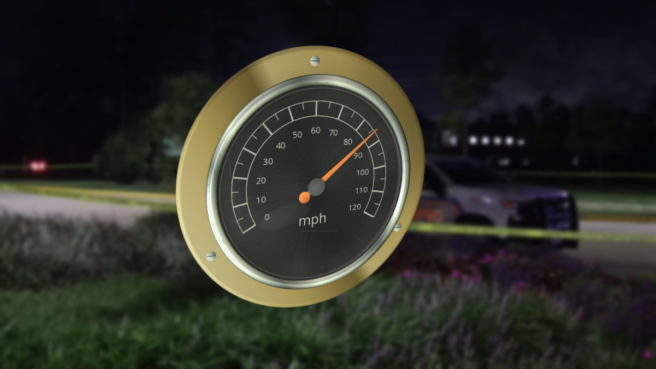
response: 85; mph
